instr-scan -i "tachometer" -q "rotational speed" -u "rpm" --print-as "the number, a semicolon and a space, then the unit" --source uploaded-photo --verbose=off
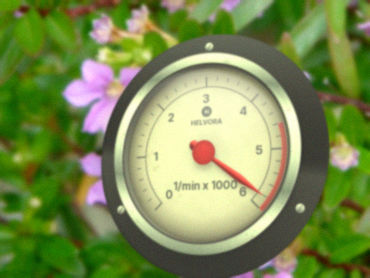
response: 5800; rpm
